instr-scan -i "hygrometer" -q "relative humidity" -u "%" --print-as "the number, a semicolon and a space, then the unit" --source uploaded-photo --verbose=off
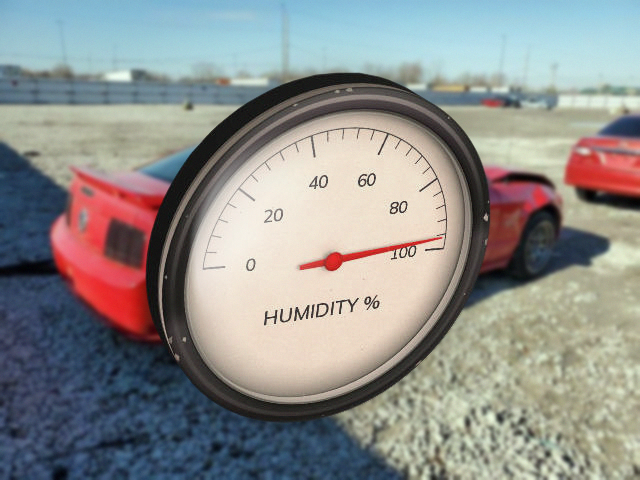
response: 96; %
